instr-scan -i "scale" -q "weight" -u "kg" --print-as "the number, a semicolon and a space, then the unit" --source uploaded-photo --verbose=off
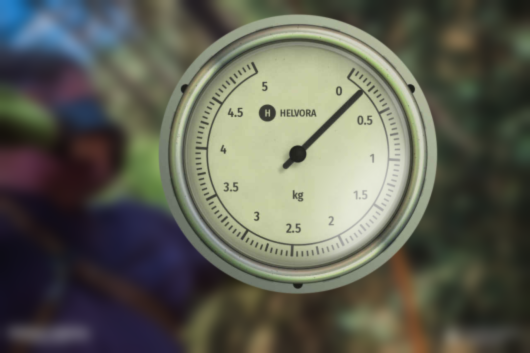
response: 0.2; kg
